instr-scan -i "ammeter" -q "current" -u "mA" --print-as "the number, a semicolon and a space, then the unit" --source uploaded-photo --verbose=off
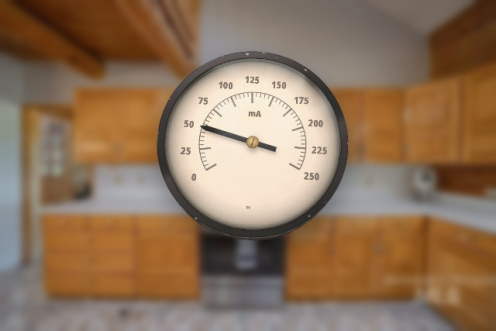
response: 50; mA
